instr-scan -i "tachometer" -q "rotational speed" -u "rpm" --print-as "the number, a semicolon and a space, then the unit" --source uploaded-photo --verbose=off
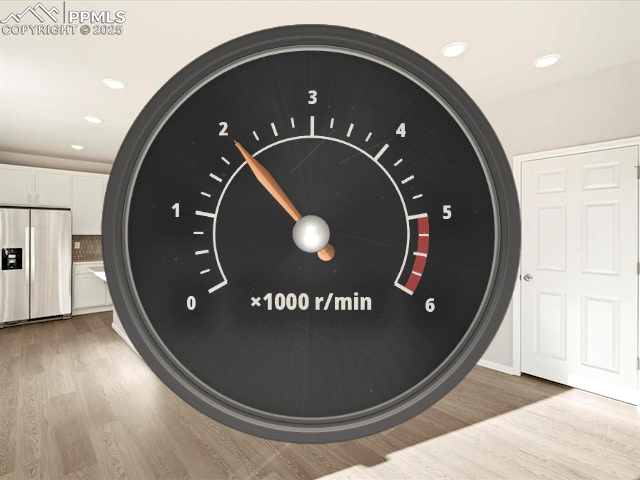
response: 2000; rpm
